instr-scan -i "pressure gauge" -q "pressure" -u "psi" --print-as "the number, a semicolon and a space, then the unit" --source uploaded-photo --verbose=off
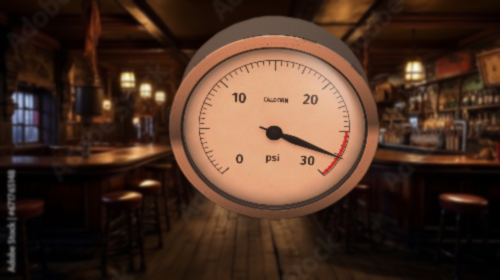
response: 27.5; psi
